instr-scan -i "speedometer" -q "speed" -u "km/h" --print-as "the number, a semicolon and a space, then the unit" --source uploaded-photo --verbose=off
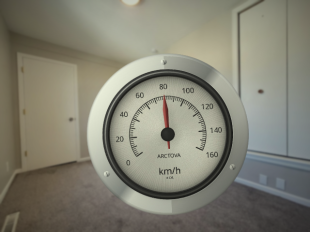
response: 80; km/h
